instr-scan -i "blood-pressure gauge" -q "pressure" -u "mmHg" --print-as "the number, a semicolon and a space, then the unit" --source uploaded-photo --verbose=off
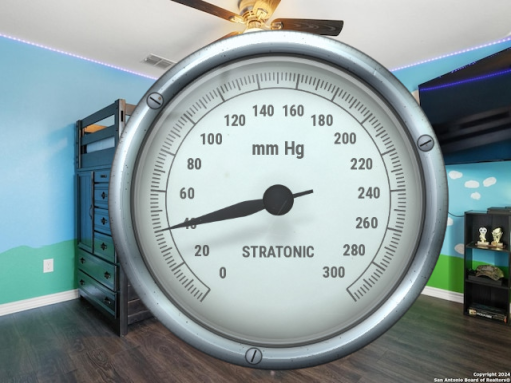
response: 40; mmHg
